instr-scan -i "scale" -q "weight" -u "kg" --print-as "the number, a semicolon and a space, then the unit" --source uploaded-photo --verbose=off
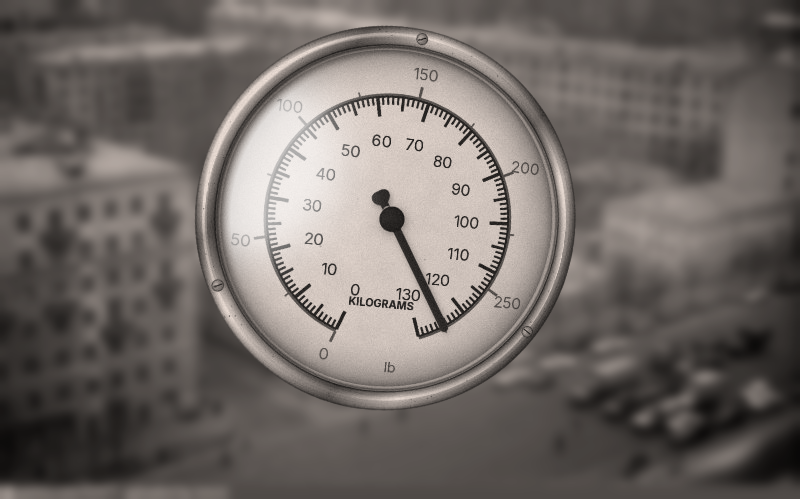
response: 125; kg
